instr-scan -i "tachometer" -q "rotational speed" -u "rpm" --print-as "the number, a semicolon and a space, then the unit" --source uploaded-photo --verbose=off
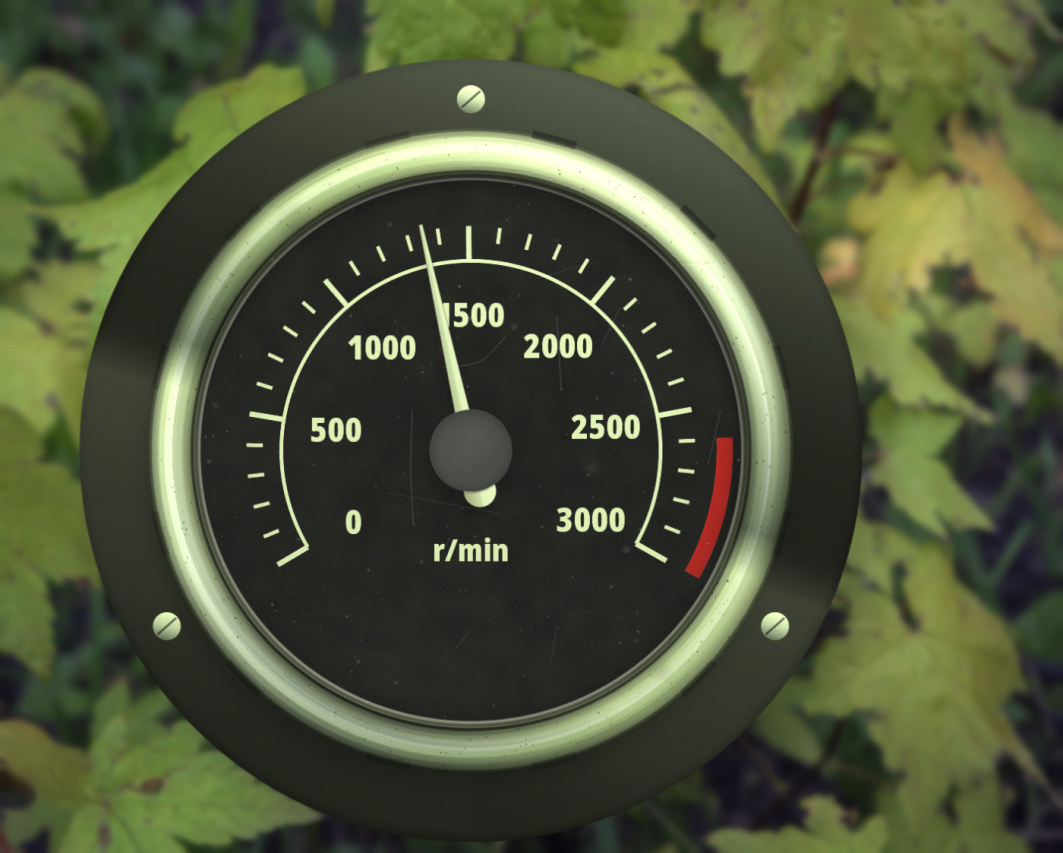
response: 1350; rpm
